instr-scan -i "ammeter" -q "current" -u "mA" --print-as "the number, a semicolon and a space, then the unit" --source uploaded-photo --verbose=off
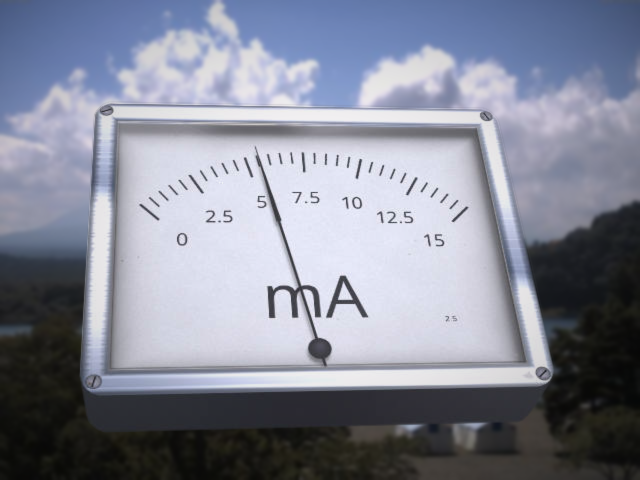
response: 5.5; mA
